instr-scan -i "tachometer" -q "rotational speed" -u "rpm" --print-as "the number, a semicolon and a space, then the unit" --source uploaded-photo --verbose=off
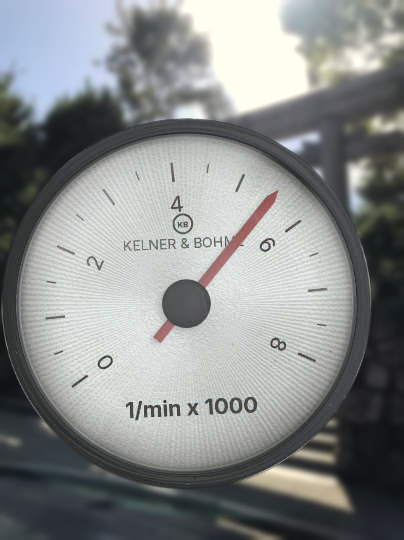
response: 5500; rpm
